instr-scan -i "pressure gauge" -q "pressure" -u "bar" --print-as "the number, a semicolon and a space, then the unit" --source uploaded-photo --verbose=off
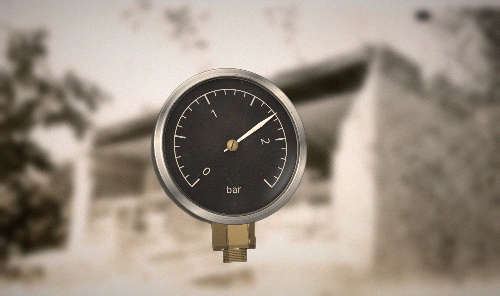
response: 1.75; bar
